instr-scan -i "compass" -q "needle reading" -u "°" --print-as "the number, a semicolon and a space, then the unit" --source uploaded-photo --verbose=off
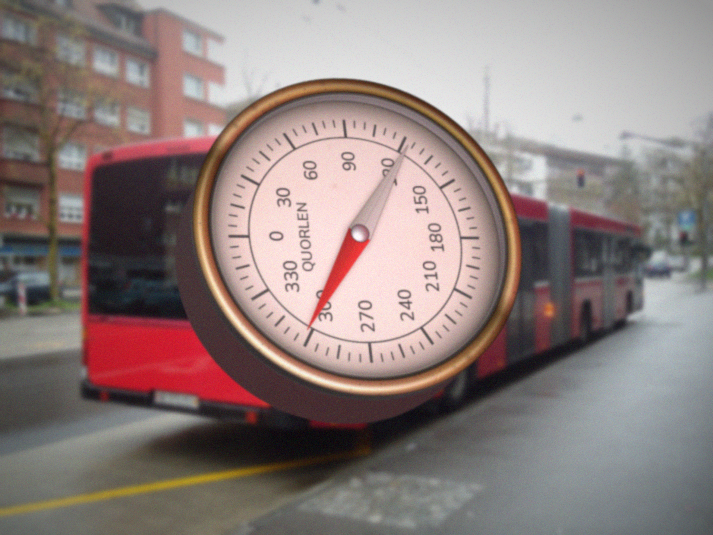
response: 302.5; °
